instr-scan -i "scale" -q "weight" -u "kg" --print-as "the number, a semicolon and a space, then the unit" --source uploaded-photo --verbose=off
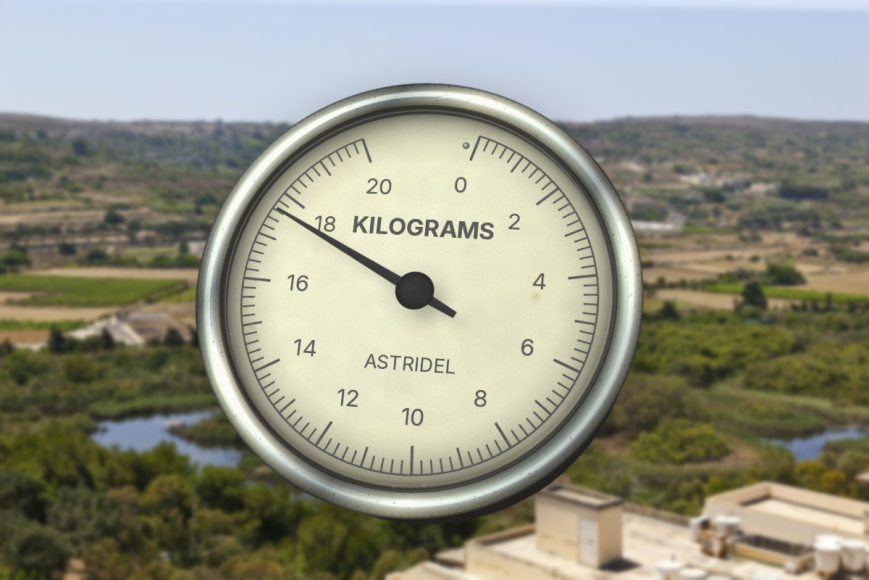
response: 17.6; kg
